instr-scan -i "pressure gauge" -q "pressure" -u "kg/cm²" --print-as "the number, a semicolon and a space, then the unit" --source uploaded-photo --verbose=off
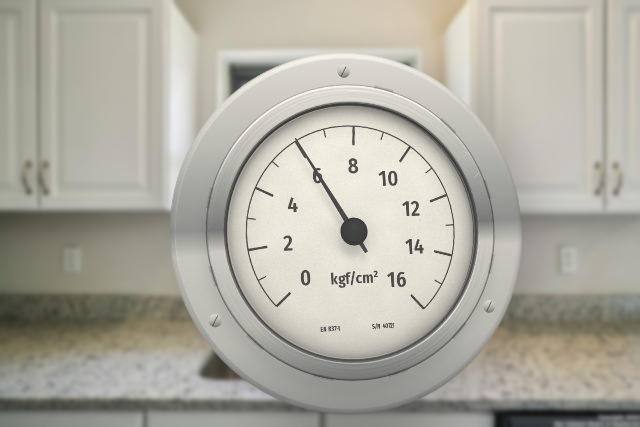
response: 6; kg/cm²
